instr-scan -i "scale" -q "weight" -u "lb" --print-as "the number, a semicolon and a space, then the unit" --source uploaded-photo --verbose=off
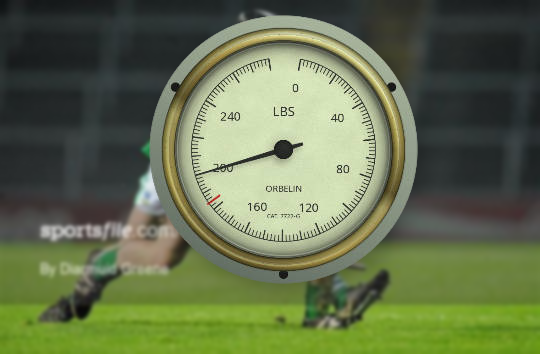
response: 200; lb
